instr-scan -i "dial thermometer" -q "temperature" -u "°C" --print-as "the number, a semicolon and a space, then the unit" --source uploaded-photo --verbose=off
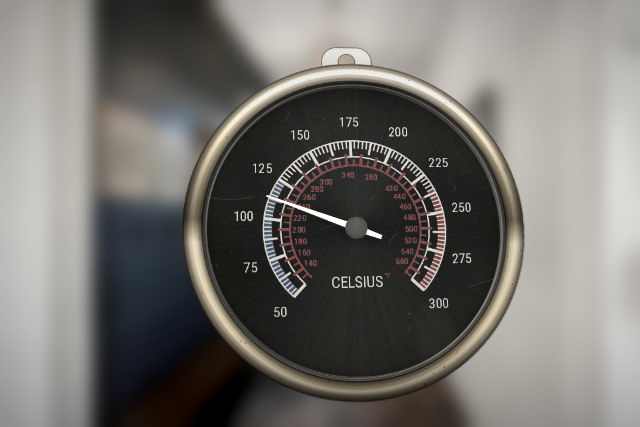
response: 112.5; °C
